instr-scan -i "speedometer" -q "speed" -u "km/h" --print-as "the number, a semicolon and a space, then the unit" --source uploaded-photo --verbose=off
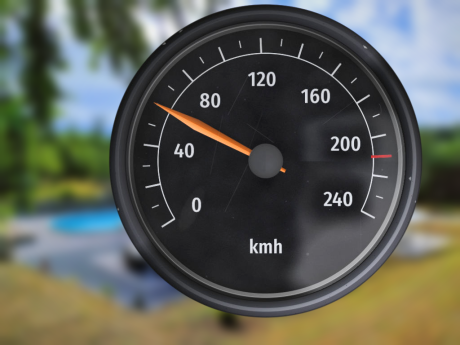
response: 60; km/h
